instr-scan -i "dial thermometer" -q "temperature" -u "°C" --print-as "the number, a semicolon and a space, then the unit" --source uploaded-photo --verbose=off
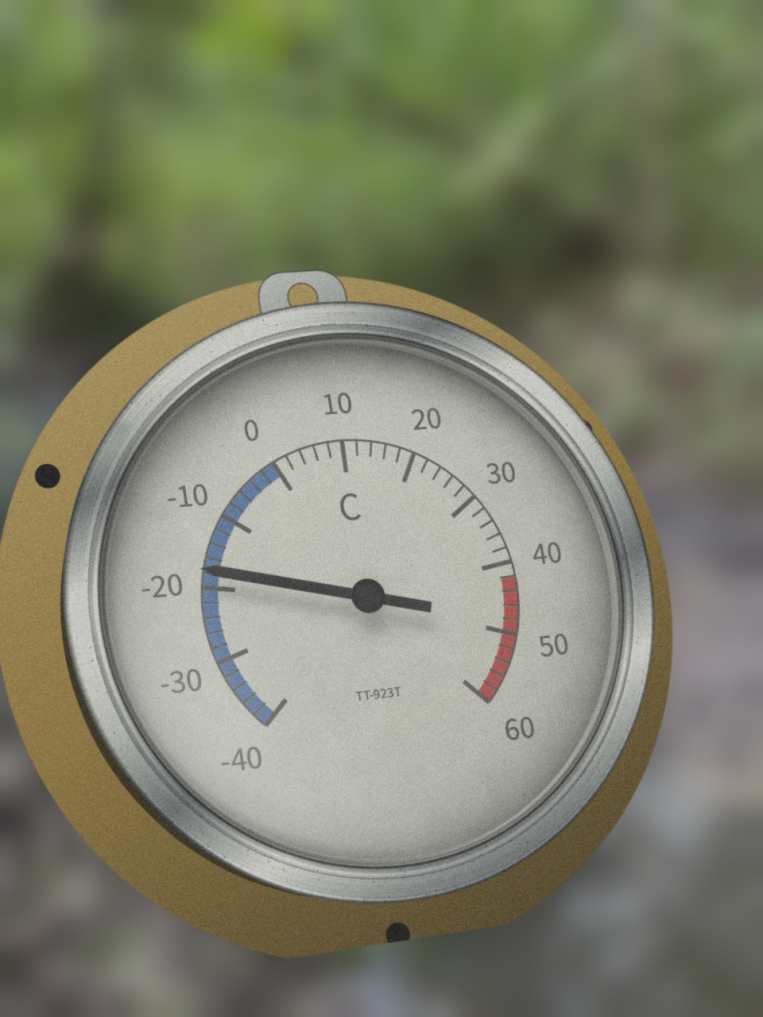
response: -18; °C
